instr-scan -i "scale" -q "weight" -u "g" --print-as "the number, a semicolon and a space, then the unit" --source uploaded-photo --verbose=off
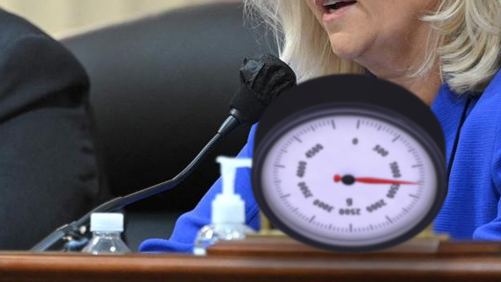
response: 1250; g
